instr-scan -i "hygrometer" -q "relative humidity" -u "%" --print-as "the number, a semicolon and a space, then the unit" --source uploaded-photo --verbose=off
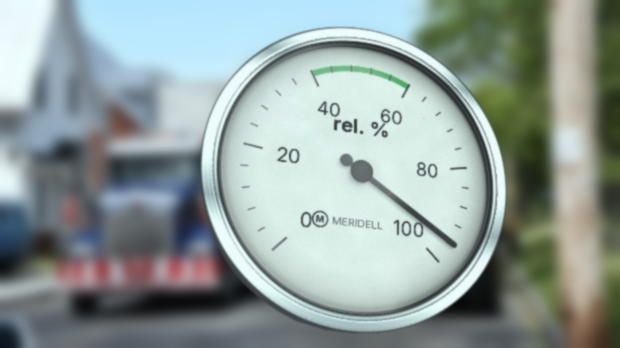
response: 96; %
